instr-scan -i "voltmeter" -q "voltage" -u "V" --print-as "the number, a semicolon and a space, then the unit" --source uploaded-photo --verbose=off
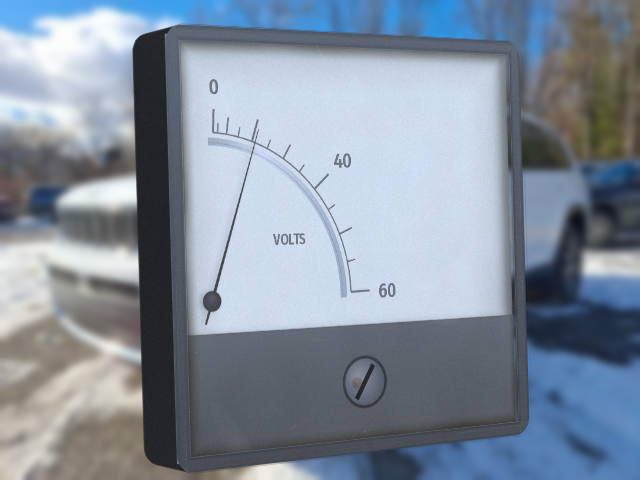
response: 20; V
